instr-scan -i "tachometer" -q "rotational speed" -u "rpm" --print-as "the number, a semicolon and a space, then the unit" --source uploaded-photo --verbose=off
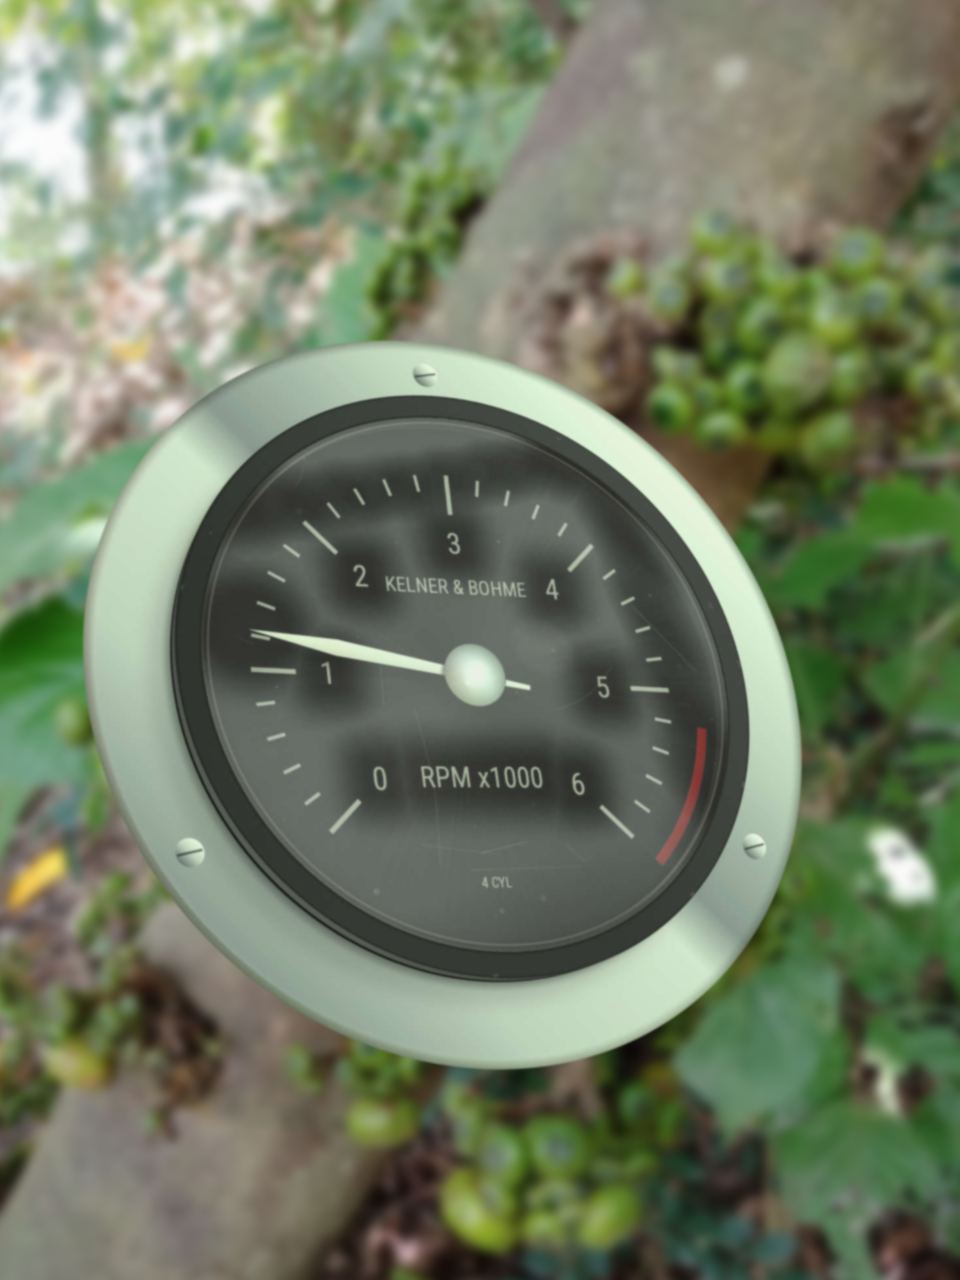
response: 1200; rpm
